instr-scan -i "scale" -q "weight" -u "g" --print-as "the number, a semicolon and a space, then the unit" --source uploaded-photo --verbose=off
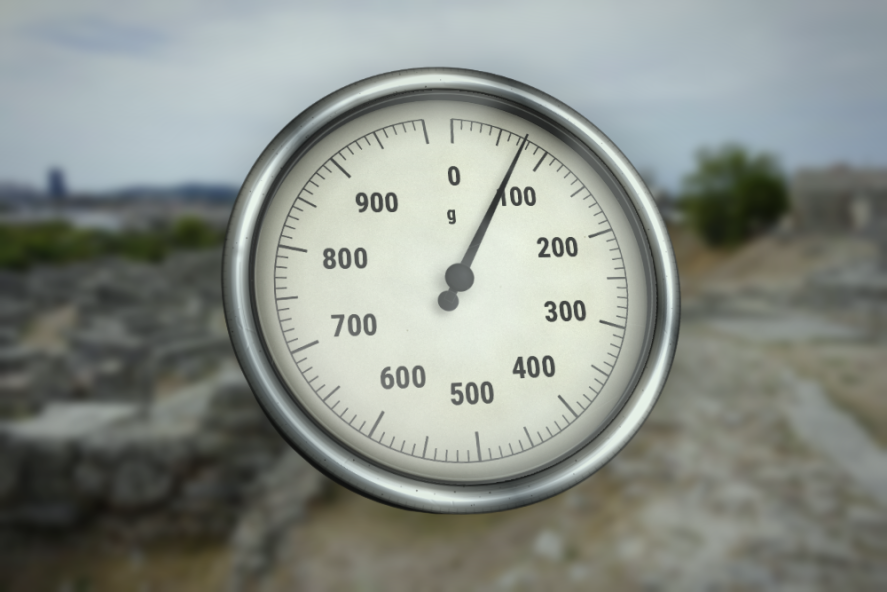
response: 75; g
